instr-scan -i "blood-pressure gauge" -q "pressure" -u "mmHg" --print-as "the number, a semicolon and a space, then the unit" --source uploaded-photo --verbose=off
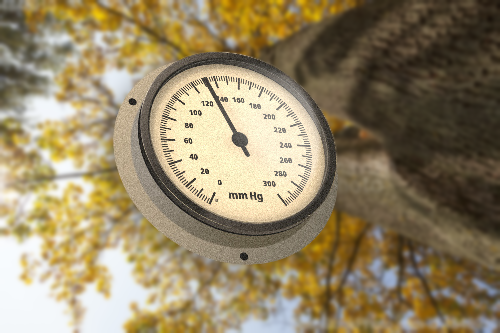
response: 130; mmHg
